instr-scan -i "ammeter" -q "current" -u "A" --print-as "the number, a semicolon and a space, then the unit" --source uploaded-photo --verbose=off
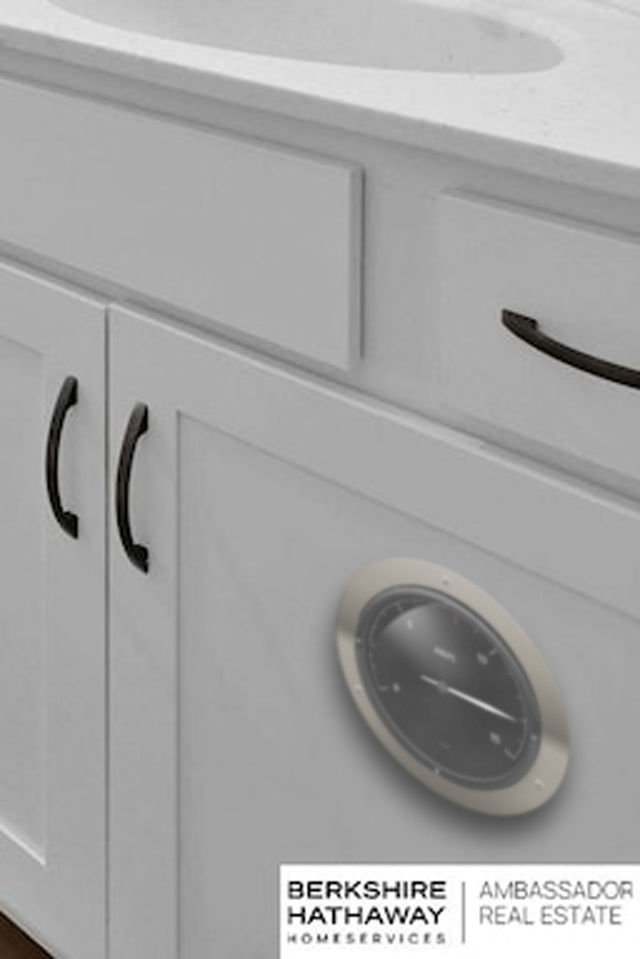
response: 13; A
